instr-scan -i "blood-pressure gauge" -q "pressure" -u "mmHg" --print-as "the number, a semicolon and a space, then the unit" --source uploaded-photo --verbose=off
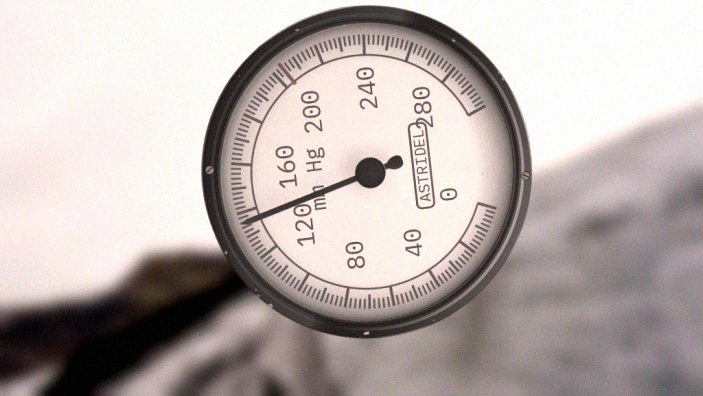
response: 136; mmHg
